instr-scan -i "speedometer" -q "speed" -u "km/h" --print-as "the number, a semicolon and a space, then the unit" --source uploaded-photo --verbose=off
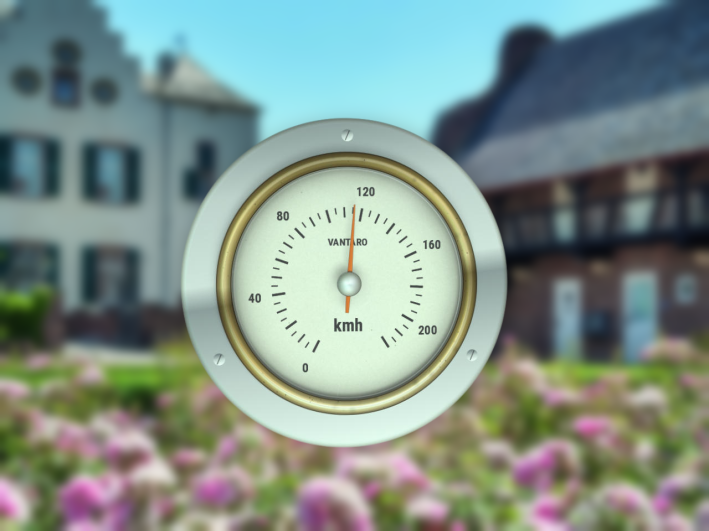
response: 115; km/h
